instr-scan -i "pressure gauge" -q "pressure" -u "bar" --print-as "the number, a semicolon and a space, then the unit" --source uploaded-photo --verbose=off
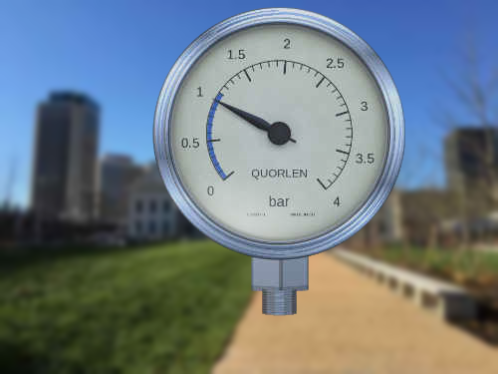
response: 1; bar
